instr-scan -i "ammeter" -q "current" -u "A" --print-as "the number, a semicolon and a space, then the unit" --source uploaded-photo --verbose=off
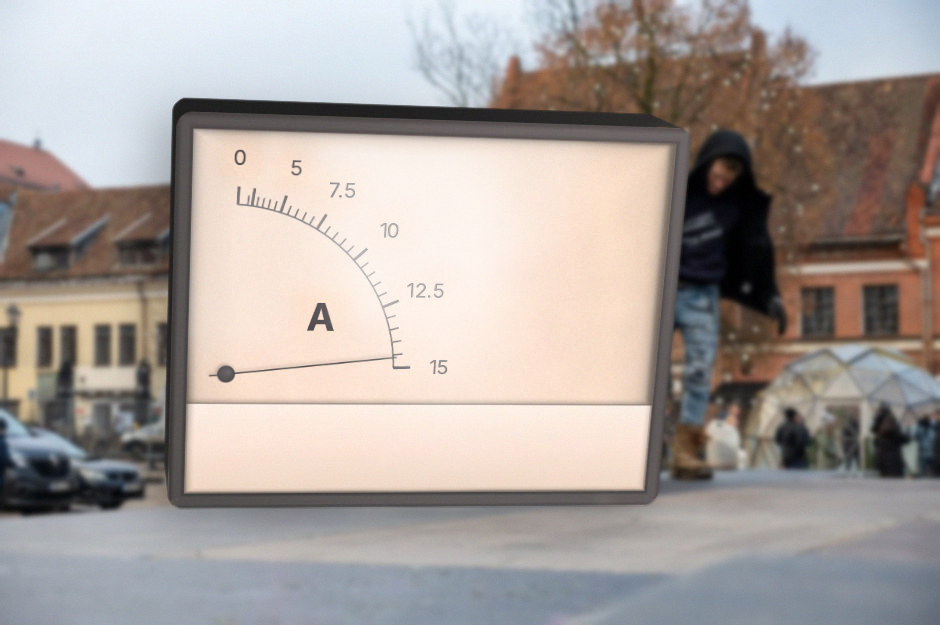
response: 14.5; A
